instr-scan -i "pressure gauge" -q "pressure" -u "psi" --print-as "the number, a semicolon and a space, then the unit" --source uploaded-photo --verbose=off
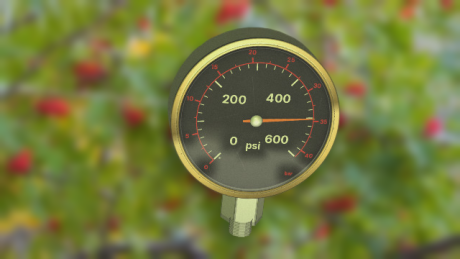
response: 500; psi
